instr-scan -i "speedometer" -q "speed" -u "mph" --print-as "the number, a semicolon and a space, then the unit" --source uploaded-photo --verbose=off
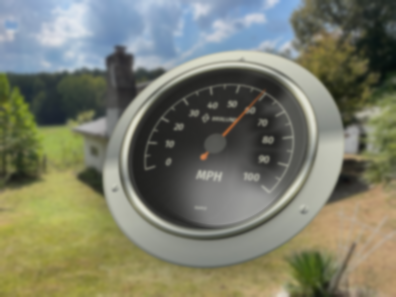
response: 60; mph
